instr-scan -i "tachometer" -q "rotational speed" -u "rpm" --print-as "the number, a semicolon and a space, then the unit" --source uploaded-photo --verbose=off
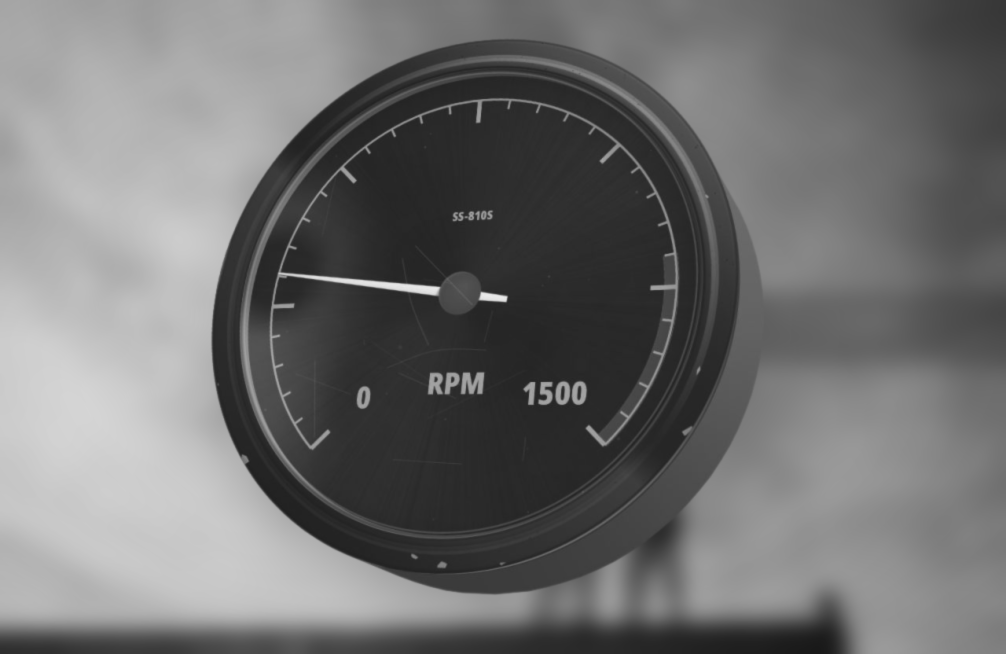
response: 300; rpm
